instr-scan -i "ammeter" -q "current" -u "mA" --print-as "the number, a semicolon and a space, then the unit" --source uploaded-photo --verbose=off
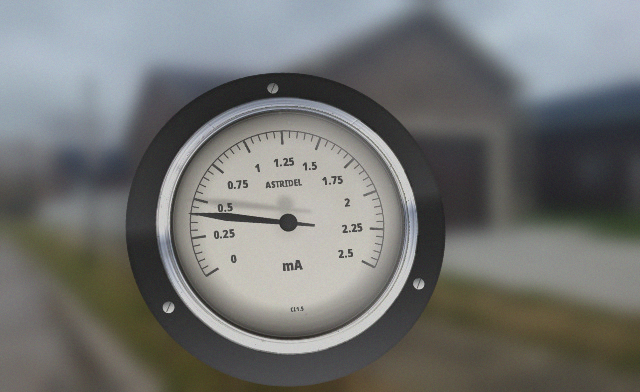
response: 0.4; mA
